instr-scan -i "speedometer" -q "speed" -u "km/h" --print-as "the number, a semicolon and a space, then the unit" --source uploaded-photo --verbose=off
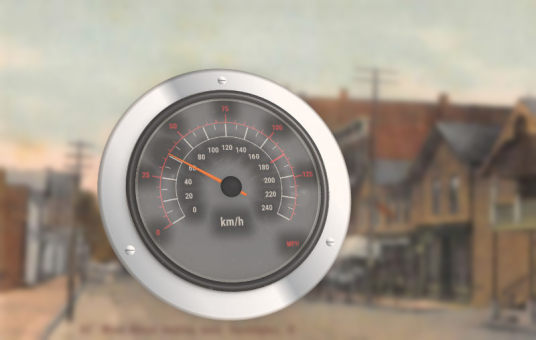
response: 60; km/h
